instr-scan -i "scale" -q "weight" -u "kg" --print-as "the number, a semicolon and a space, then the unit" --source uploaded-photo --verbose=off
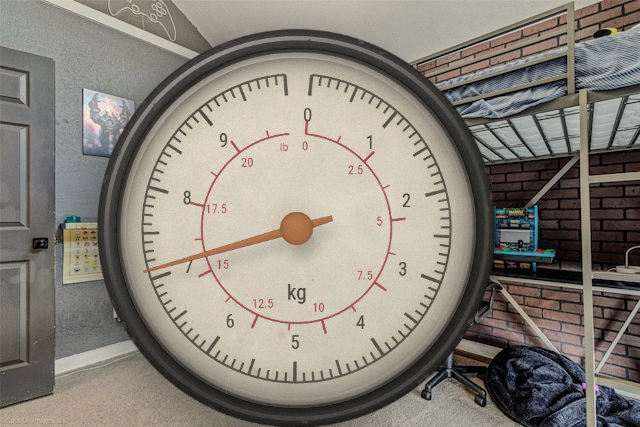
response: 7.1; kg
